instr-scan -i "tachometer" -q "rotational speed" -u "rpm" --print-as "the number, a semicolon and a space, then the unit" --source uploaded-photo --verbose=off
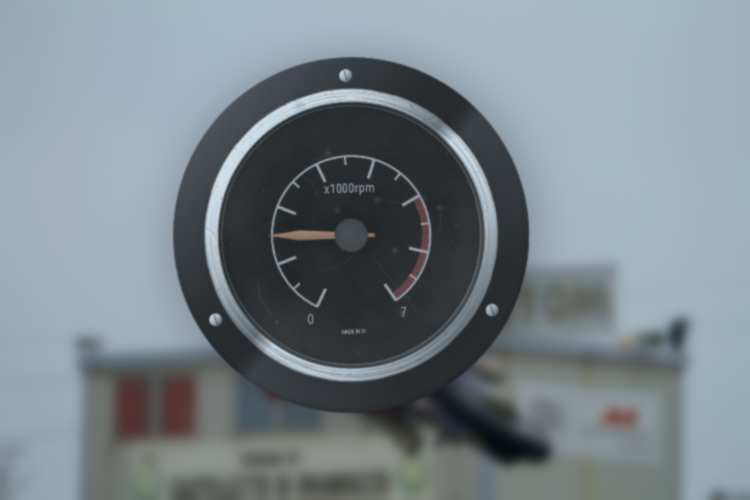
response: 1500; rpm
